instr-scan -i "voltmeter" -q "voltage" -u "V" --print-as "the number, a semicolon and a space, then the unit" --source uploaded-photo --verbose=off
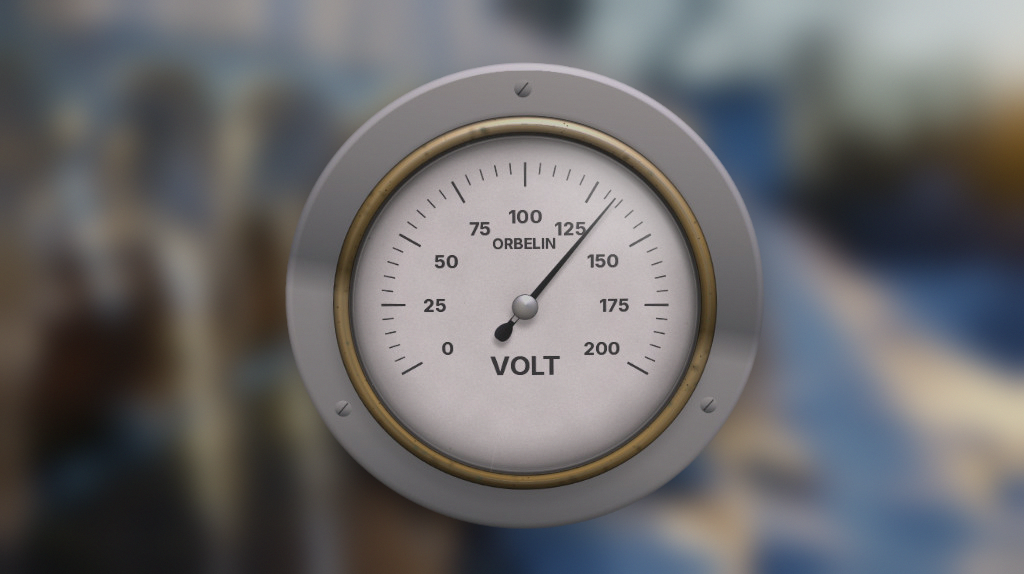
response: 132.5; V
